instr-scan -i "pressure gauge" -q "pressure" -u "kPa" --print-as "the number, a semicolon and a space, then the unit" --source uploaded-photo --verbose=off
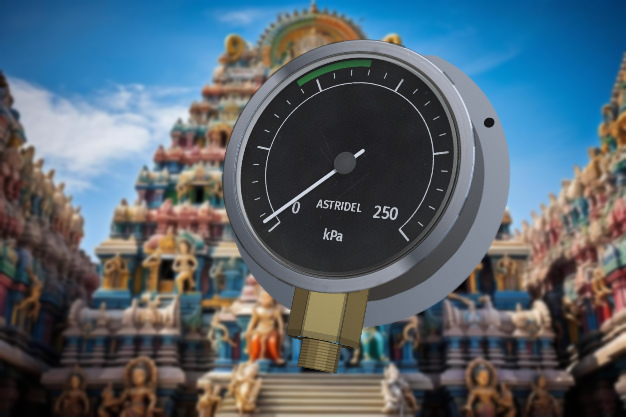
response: 5; kPa
